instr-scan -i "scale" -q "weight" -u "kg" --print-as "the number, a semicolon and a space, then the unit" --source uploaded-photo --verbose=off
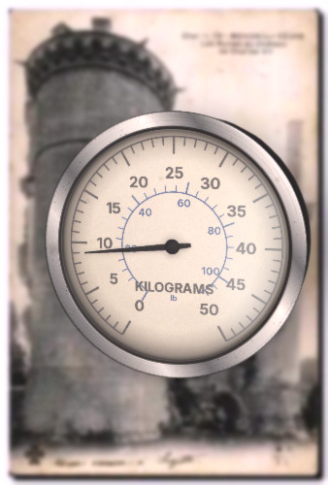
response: 9; kg
